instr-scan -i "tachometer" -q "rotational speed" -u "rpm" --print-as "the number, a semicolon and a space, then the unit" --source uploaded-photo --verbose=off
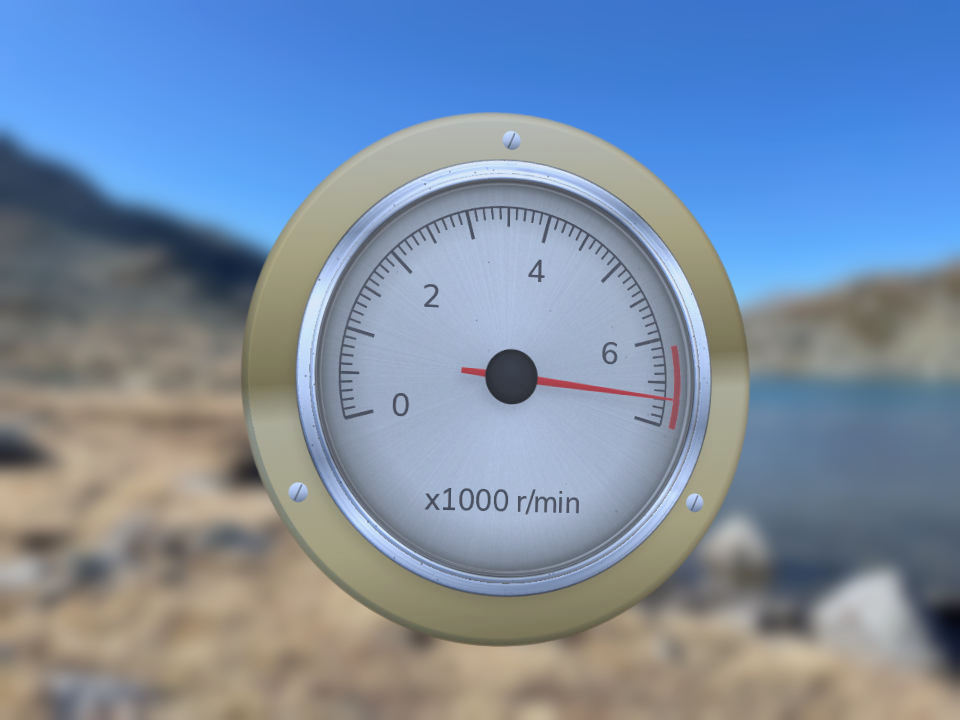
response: 6700; rpm
